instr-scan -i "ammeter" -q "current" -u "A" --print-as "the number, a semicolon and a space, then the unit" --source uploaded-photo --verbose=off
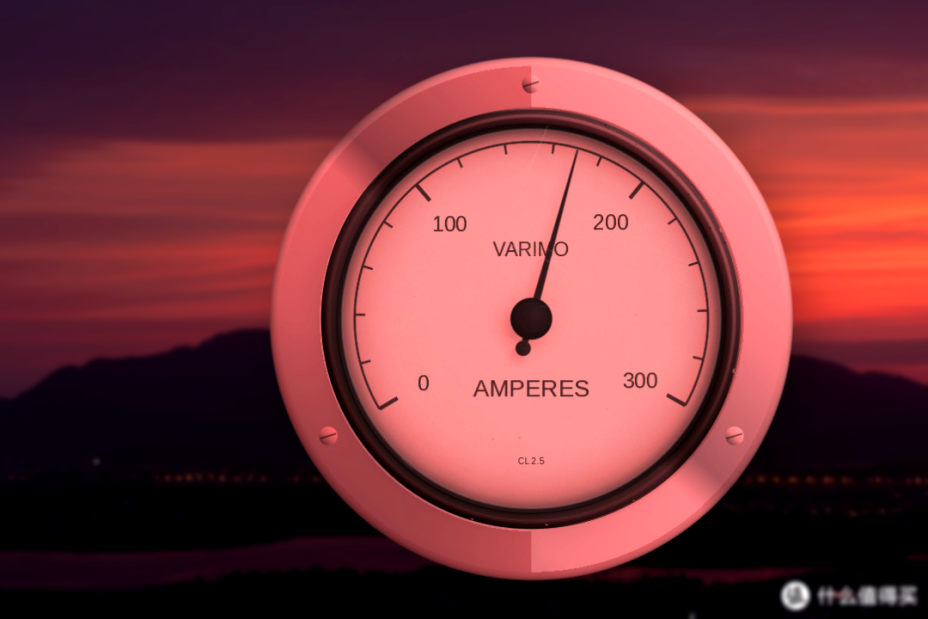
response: 170; A
